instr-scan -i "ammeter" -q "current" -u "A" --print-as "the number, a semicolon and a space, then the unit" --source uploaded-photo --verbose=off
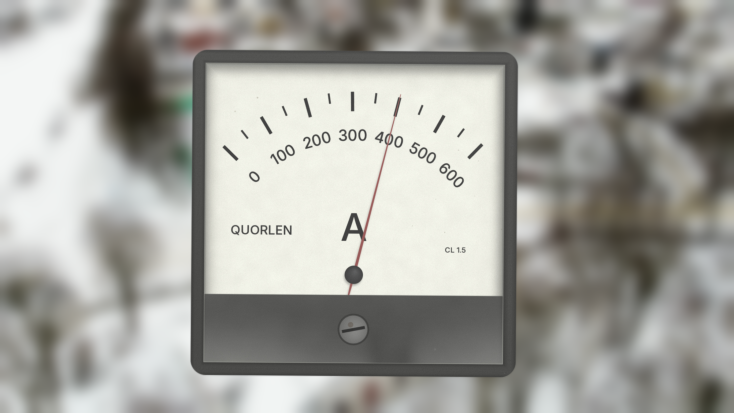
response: 400; A
